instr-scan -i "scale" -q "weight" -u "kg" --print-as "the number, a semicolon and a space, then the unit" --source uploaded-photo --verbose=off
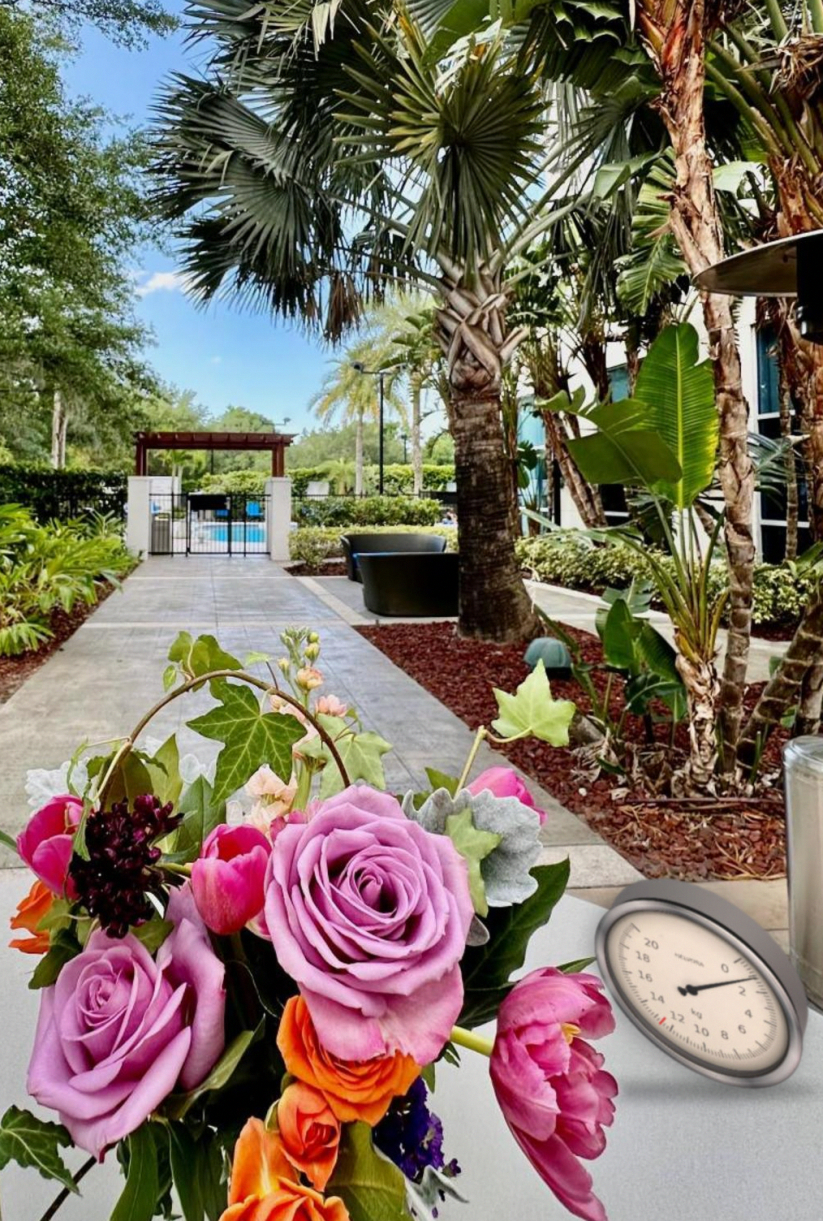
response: 1; kg
